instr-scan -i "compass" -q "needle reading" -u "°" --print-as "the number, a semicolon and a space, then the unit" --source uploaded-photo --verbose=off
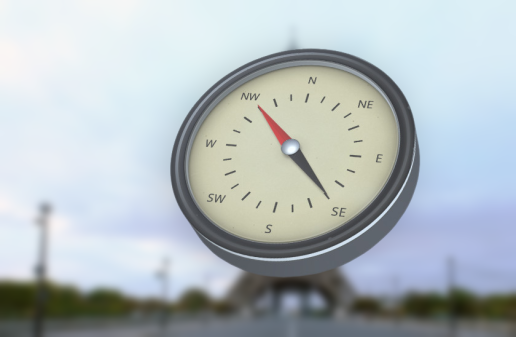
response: 315; °
